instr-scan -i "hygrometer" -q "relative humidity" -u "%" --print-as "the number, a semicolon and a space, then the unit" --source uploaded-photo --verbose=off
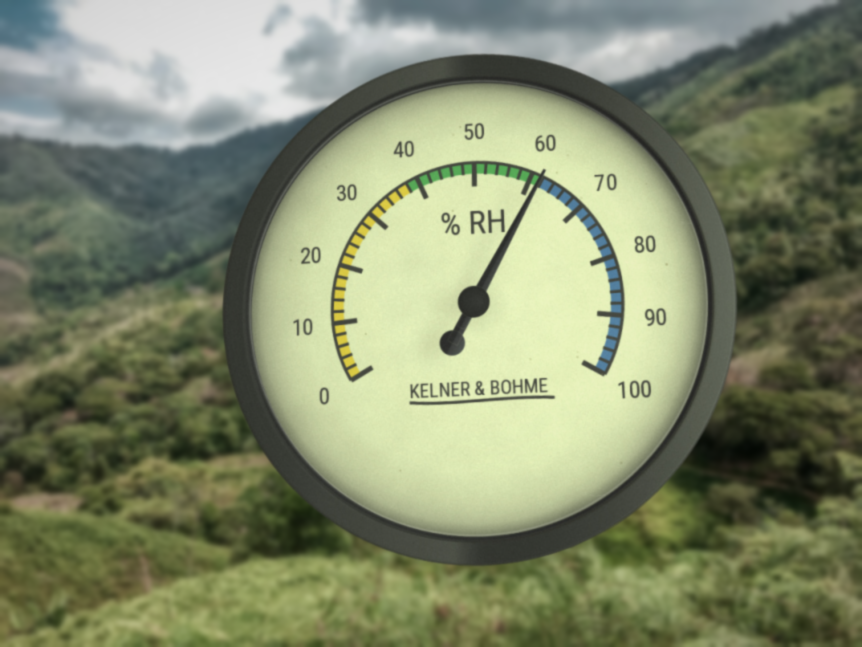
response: 62; %
